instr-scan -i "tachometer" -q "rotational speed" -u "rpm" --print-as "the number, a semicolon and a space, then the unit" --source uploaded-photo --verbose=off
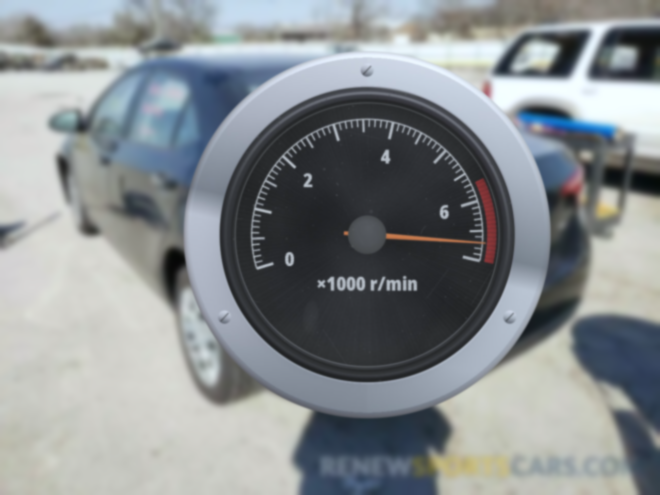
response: 6700; rpm
